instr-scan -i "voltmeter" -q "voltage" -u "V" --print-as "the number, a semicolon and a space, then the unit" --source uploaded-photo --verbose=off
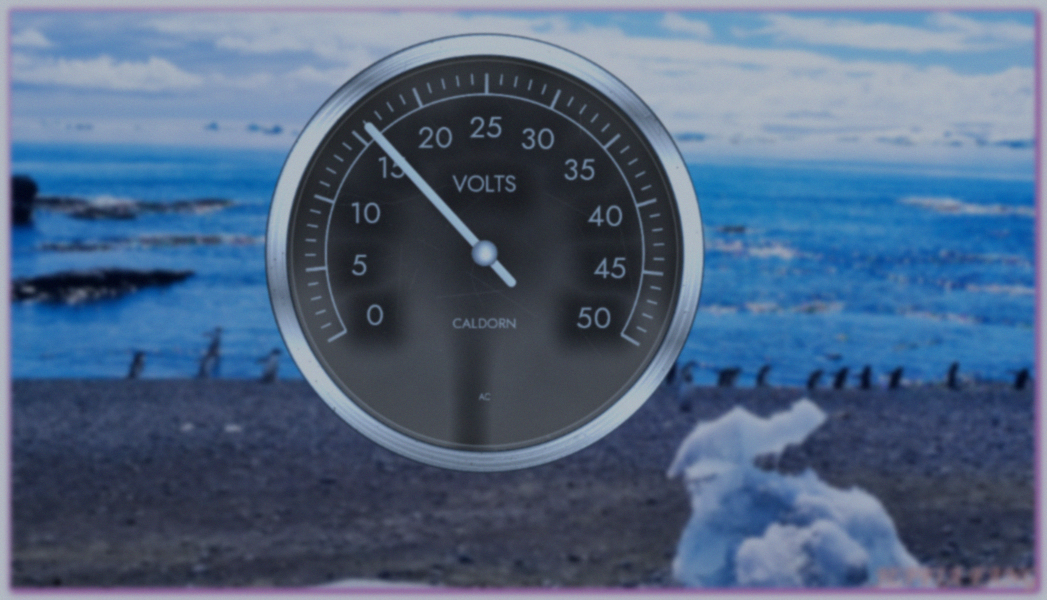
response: 16; V
